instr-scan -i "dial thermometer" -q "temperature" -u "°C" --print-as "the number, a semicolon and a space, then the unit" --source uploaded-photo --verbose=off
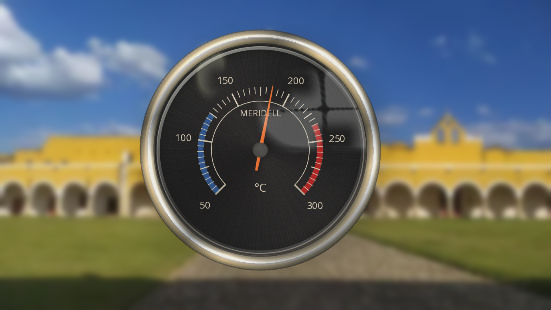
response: 185; °C
